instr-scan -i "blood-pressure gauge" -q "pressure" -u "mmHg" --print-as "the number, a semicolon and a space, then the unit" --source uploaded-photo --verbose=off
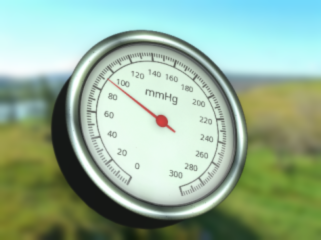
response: 90; mmHg
